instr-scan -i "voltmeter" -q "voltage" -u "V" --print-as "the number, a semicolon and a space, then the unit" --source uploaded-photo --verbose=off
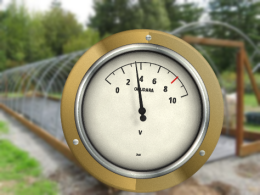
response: 3.5; V
